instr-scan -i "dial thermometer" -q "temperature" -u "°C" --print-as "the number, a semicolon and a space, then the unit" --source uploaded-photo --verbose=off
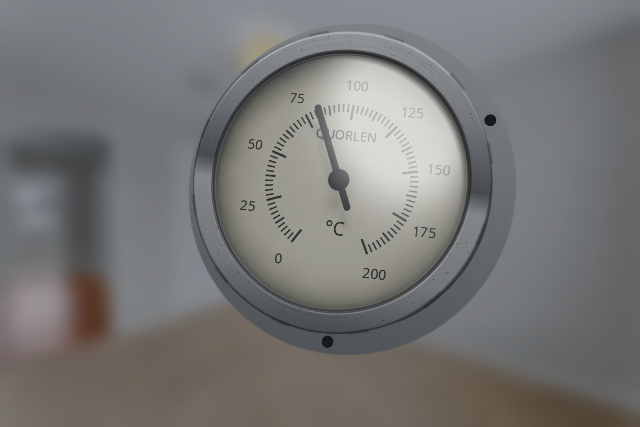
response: 82.5; °C
